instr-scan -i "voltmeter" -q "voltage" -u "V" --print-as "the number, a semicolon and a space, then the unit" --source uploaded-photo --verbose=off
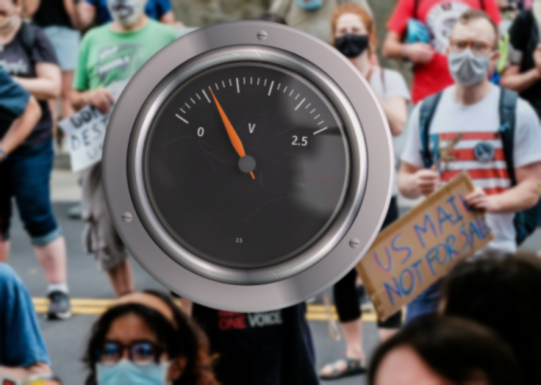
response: 0.6; V
